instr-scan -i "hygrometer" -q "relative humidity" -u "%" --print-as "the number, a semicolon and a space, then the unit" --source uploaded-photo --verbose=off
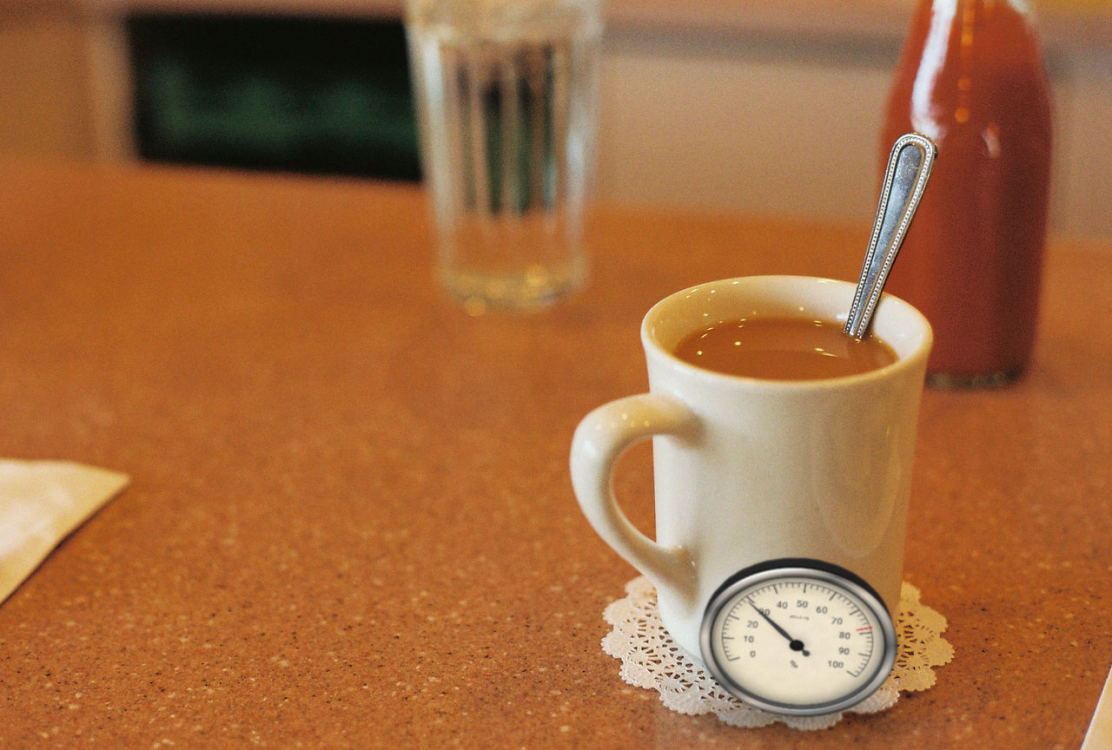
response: 30; %
